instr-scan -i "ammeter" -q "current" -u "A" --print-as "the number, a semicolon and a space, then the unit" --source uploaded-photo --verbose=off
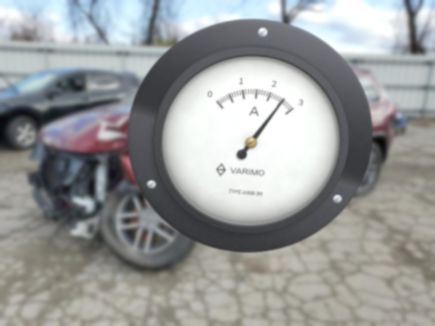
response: 2.5; A
